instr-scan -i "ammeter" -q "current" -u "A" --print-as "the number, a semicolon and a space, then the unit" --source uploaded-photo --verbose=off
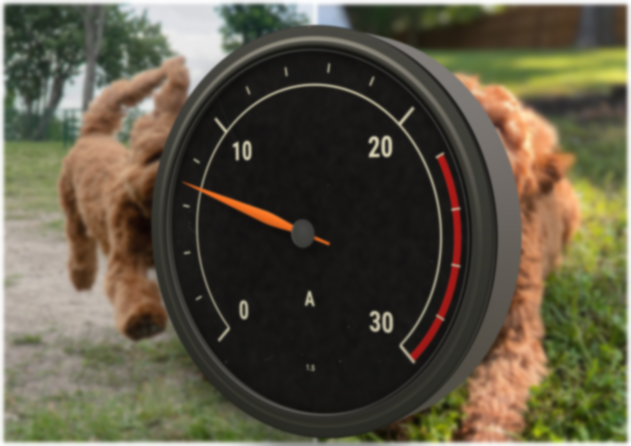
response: 7; A
